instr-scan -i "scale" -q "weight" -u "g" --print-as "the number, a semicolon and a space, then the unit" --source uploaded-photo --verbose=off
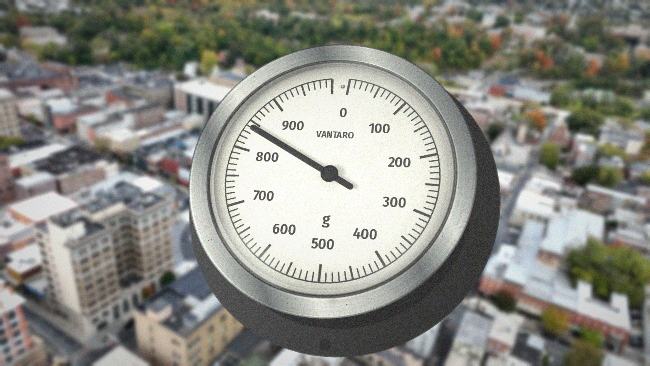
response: 840; g
